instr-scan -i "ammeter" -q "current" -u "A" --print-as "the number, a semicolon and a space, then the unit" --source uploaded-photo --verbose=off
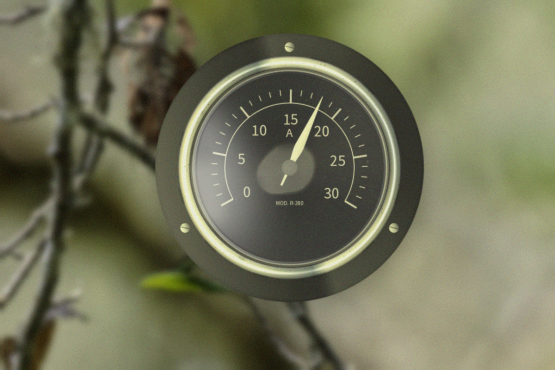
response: 18; A
